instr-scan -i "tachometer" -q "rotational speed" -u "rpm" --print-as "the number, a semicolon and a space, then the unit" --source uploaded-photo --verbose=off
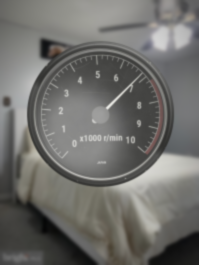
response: 6800; rpm
